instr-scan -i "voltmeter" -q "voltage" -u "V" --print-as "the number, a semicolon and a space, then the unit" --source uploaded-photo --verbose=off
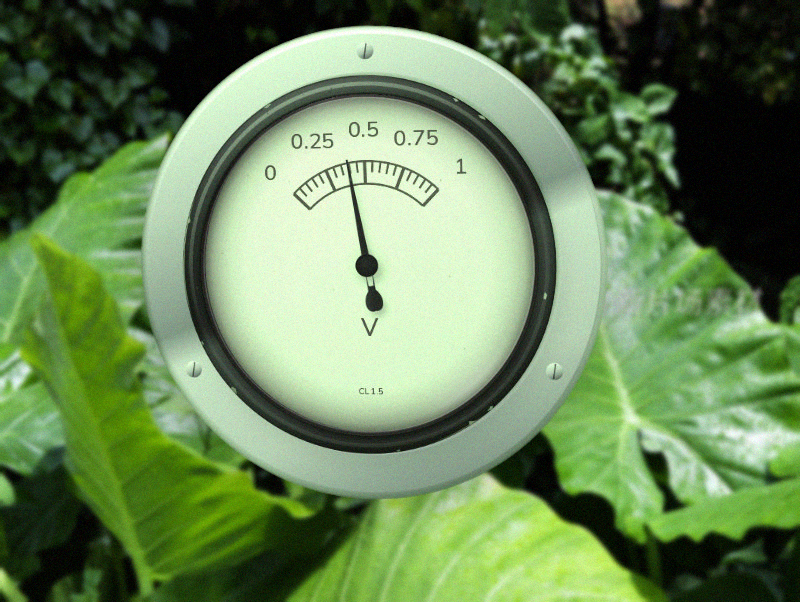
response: 0.4; V
